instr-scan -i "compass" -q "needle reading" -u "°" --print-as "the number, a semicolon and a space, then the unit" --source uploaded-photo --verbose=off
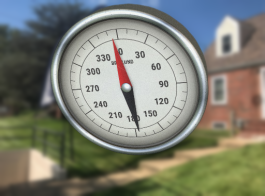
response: 355; °
